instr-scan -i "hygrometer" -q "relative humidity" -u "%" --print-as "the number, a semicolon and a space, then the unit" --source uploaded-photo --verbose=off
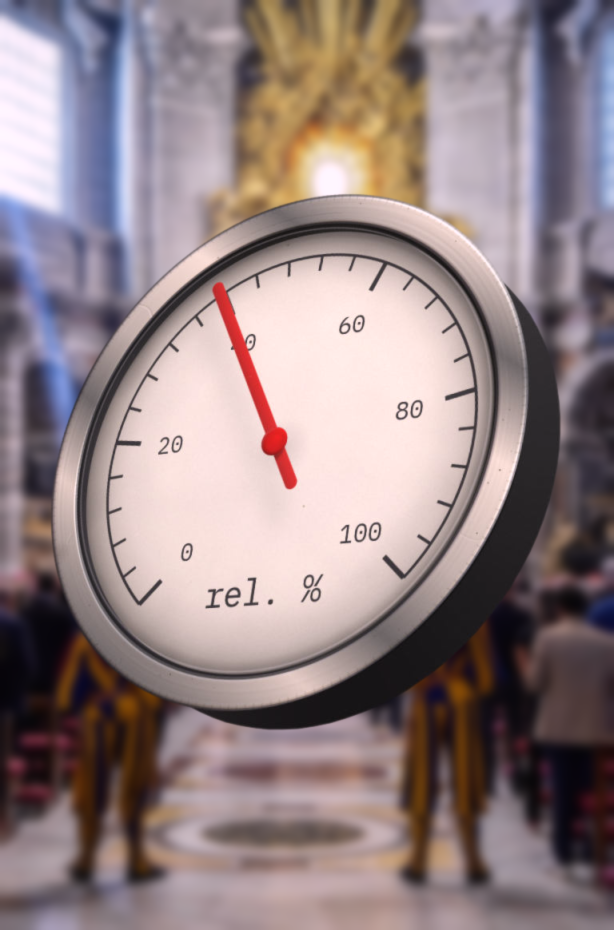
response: 40; %
